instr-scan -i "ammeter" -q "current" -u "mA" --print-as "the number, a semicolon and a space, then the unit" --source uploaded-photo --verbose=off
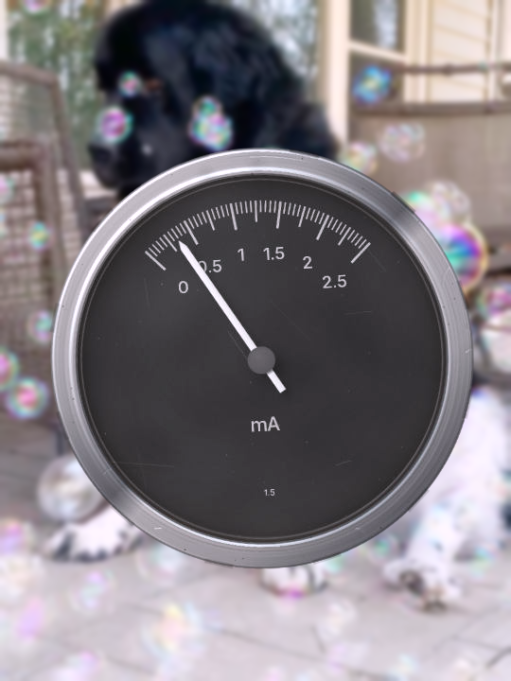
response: 0.35; mA
